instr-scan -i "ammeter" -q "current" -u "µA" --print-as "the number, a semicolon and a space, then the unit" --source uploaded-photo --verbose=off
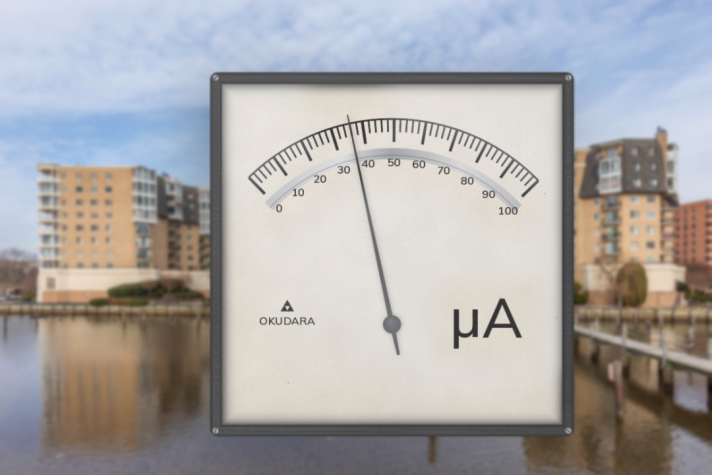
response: 36; µA
